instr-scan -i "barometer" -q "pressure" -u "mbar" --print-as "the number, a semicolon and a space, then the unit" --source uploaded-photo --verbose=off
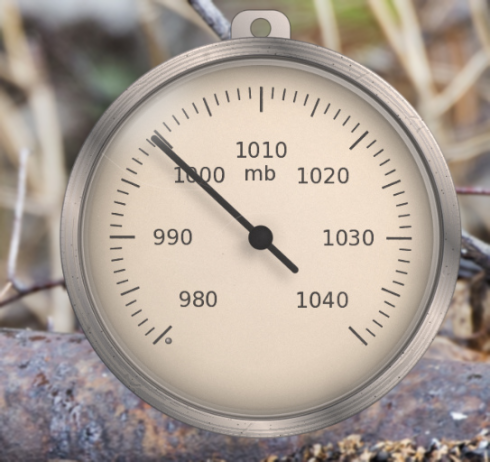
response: 999.5; mbar
